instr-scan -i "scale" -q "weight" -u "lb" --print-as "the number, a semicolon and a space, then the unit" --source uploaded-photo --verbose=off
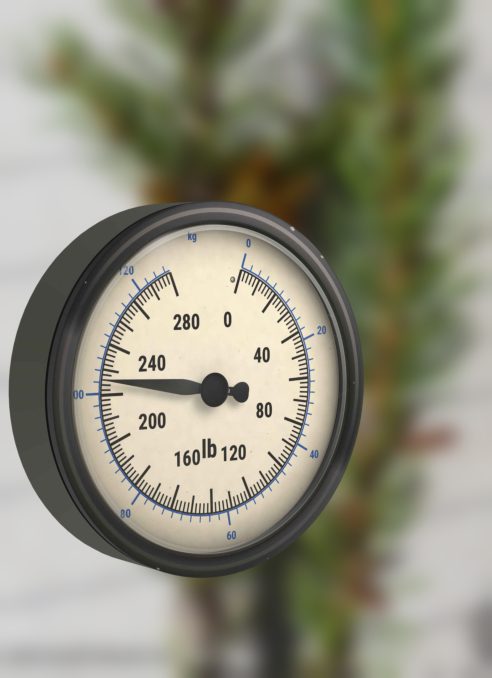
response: 226; lb
